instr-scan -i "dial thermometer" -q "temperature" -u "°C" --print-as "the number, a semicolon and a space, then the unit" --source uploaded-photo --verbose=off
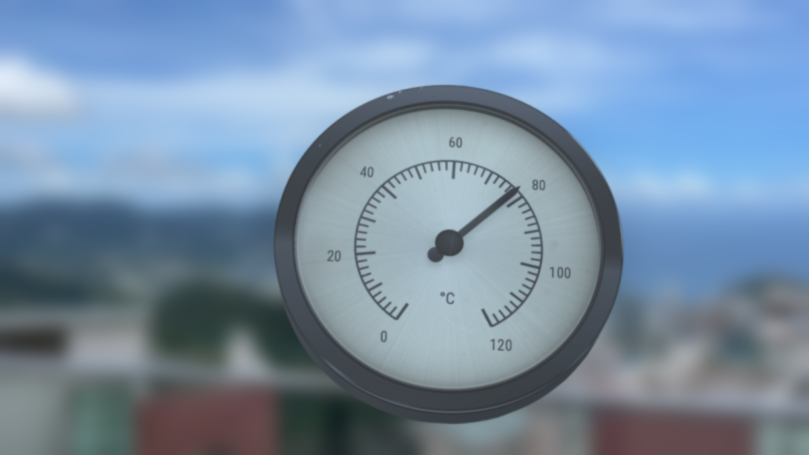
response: 78; °C
